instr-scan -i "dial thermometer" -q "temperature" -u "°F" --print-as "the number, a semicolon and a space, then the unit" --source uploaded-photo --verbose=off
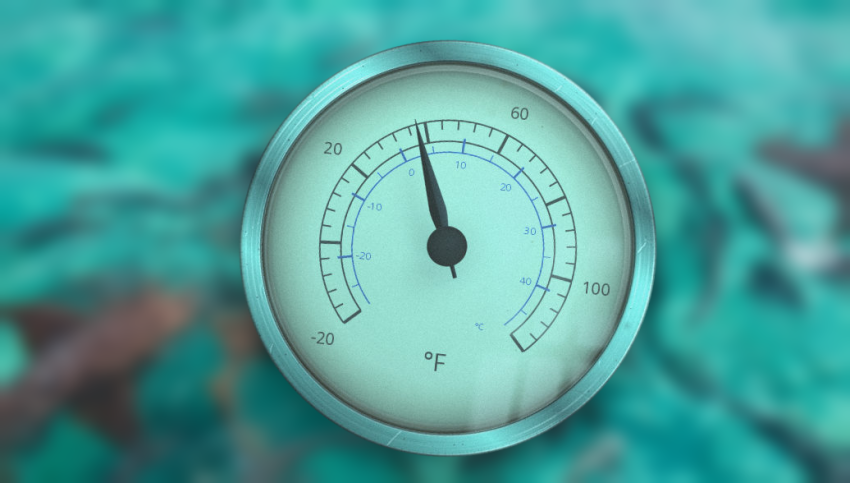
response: 38; °F
